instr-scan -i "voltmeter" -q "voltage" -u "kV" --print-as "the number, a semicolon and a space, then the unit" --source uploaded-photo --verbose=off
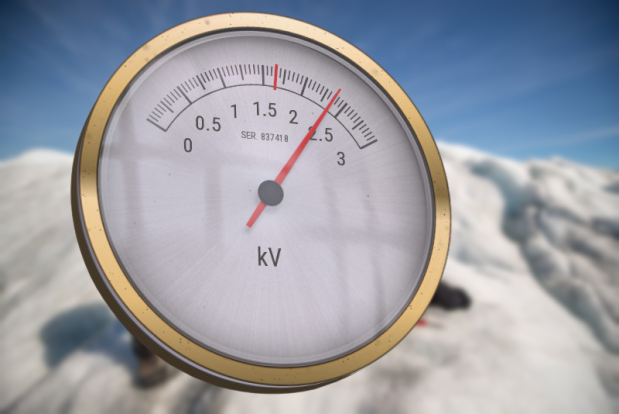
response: 2.35; kV
